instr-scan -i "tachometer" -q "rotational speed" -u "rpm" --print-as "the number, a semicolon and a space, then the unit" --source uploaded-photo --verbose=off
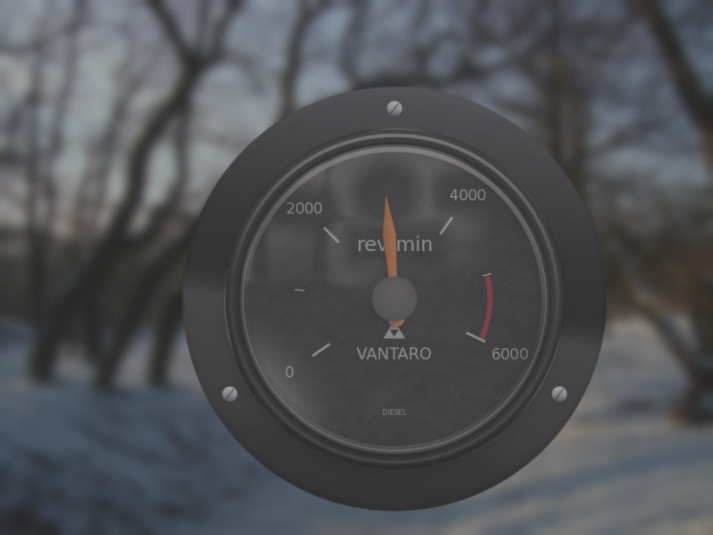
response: 3000; rpm
